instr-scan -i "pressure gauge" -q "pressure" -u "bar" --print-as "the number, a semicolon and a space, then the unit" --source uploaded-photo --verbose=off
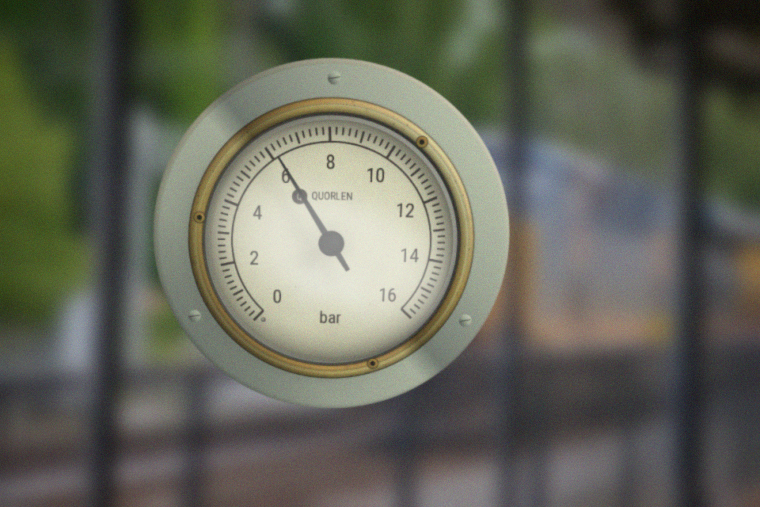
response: 6.2; bar
